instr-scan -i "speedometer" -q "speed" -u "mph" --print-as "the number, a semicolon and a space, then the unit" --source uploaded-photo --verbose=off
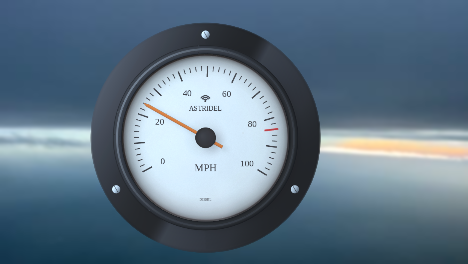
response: 24; mph
